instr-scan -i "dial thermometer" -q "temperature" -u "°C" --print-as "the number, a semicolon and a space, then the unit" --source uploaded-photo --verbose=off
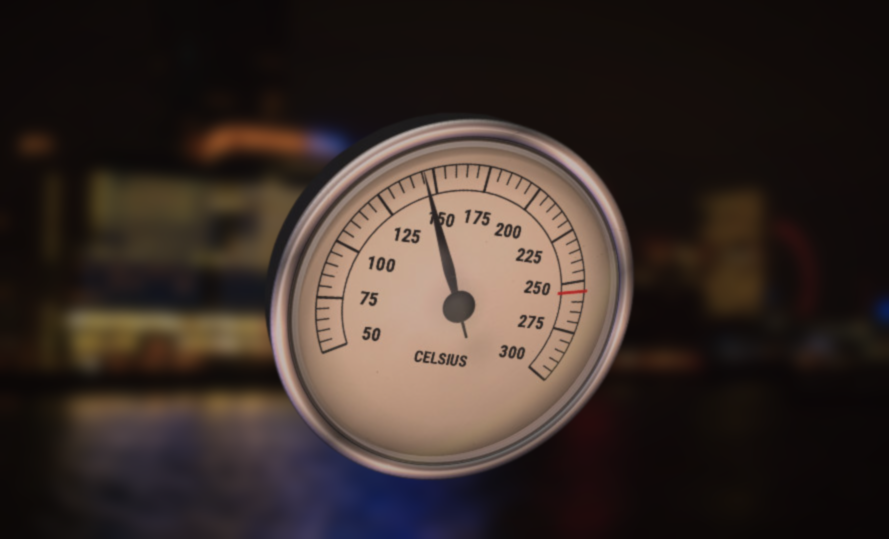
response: 145; °C
